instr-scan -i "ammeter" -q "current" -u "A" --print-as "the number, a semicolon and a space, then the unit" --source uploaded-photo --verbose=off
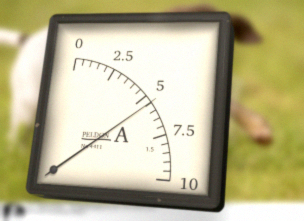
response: 5.5; A
